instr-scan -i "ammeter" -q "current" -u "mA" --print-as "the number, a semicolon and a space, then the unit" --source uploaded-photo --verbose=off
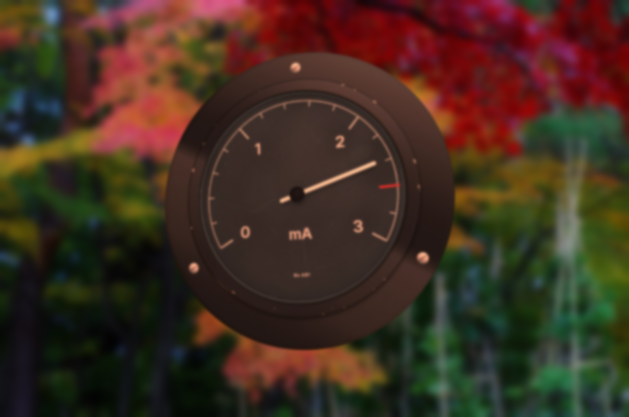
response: 2.4; mA
